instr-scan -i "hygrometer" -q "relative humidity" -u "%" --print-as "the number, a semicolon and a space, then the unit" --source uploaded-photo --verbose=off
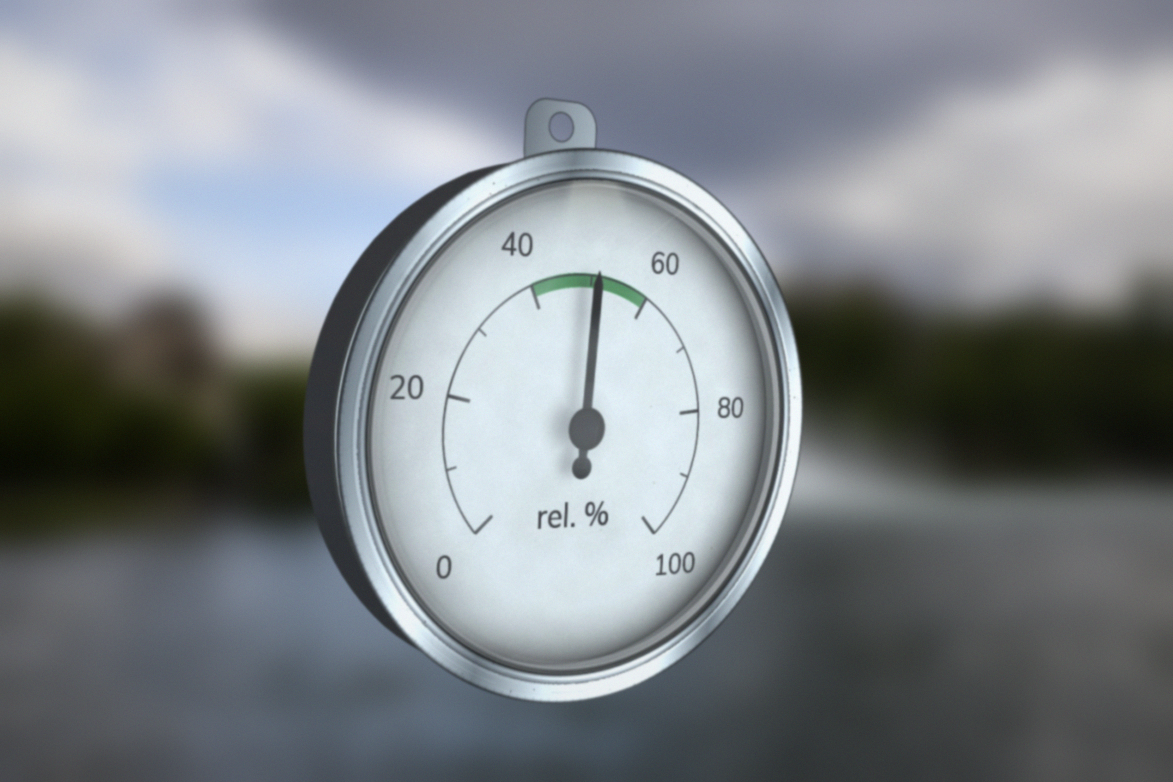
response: 50; %
